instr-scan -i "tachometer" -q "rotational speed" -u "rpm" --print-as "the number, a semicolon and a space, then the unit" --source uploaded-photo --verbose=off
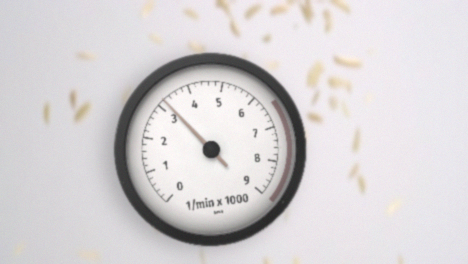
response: 3200; rpm
